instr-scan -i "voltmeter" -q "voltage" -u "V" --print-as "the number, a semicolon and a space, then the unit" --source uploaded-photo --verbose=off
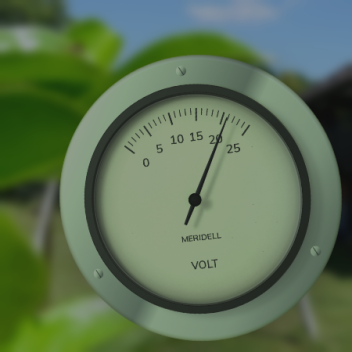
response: 21; V
